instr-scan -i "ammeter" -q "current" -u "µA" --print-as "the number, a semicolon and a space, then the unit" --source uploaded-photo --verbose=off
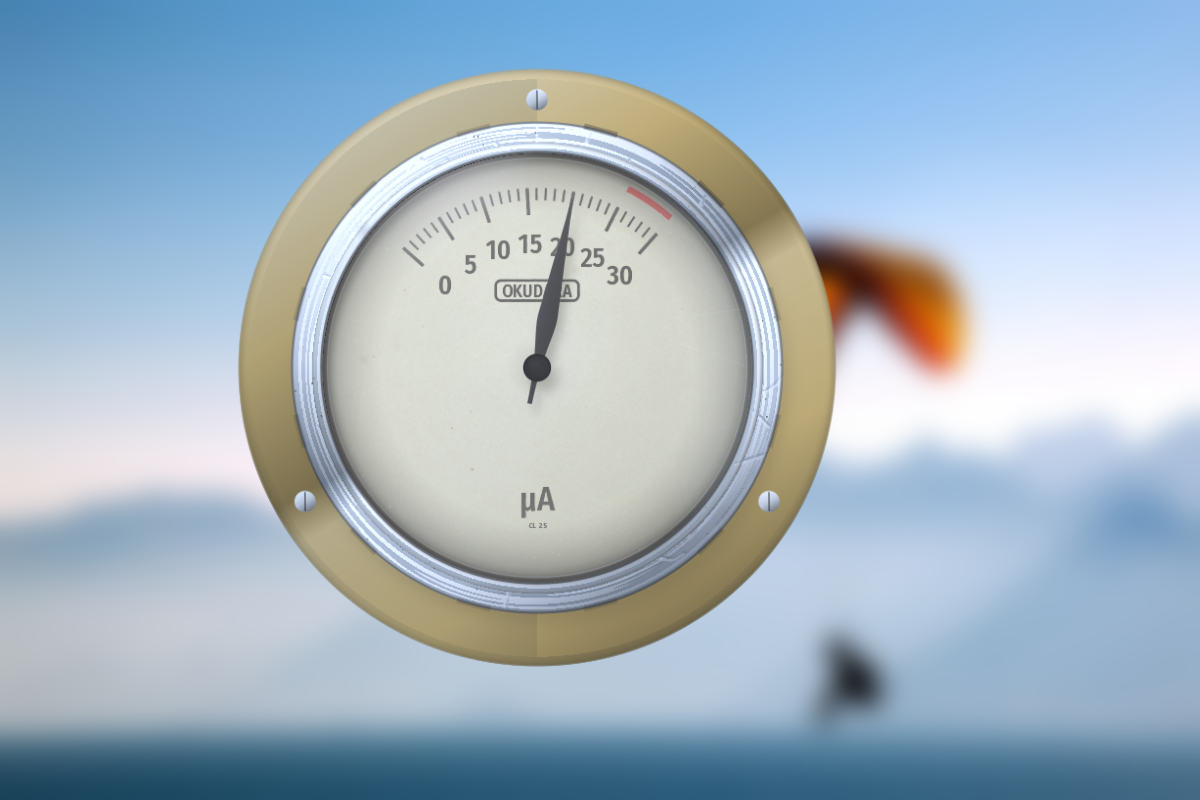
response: 20; µA
